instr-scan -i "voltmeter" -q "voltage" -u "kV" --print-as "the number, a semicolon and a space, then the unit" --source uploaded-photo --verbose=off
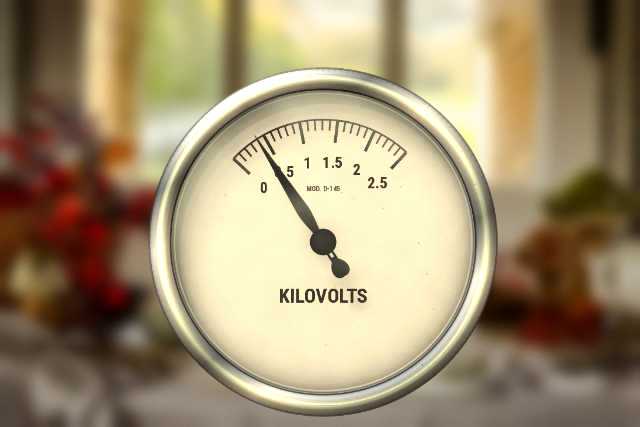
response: 0.4; kV
